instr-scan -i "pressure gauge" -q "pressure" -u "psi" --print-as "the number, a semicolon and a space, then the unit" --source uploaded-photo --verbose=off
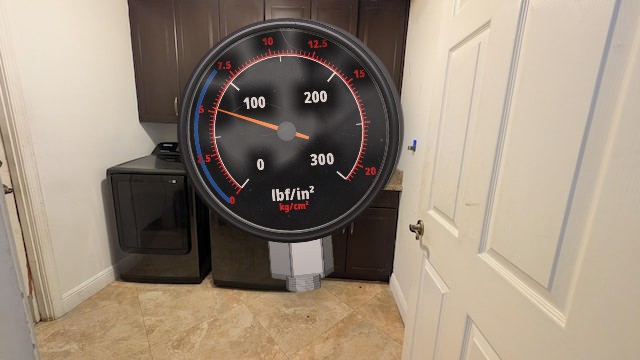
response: 75; psi
